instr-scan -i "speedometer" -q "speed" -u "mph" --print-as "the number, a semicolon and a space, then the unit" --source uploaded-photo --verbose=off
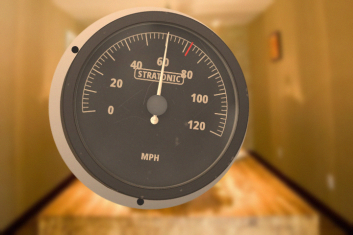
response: 60; mph
